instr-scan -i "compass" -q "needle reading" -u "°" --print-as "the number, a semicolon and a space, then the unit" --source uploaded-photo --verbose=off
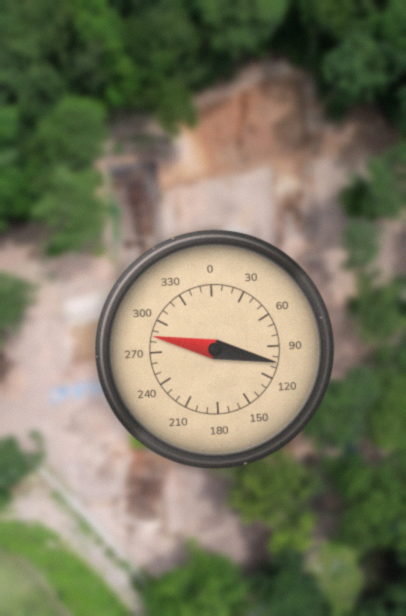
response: 285; °
